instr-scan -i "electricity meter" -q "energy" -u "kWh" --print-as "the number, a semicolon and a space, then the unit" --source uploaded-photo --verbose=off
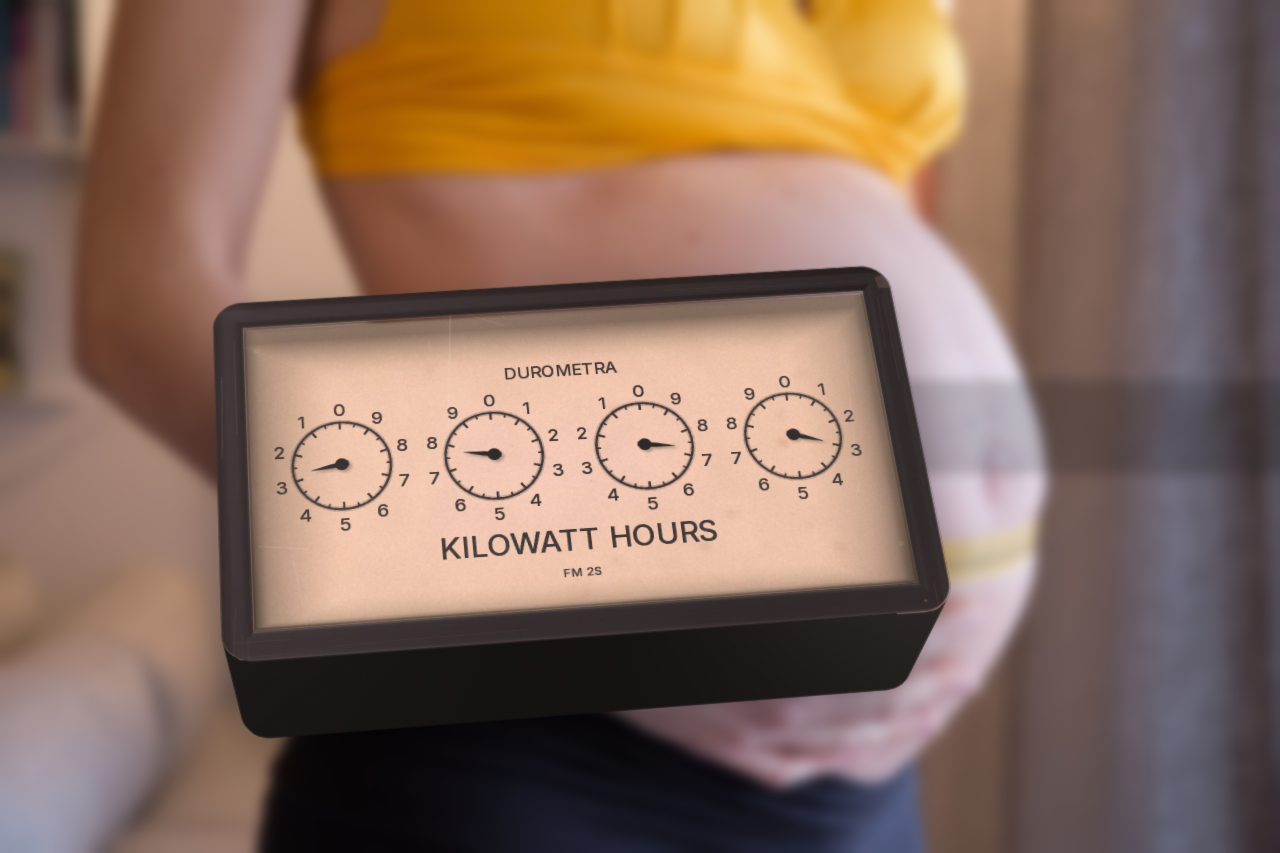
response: 2773; kWh
